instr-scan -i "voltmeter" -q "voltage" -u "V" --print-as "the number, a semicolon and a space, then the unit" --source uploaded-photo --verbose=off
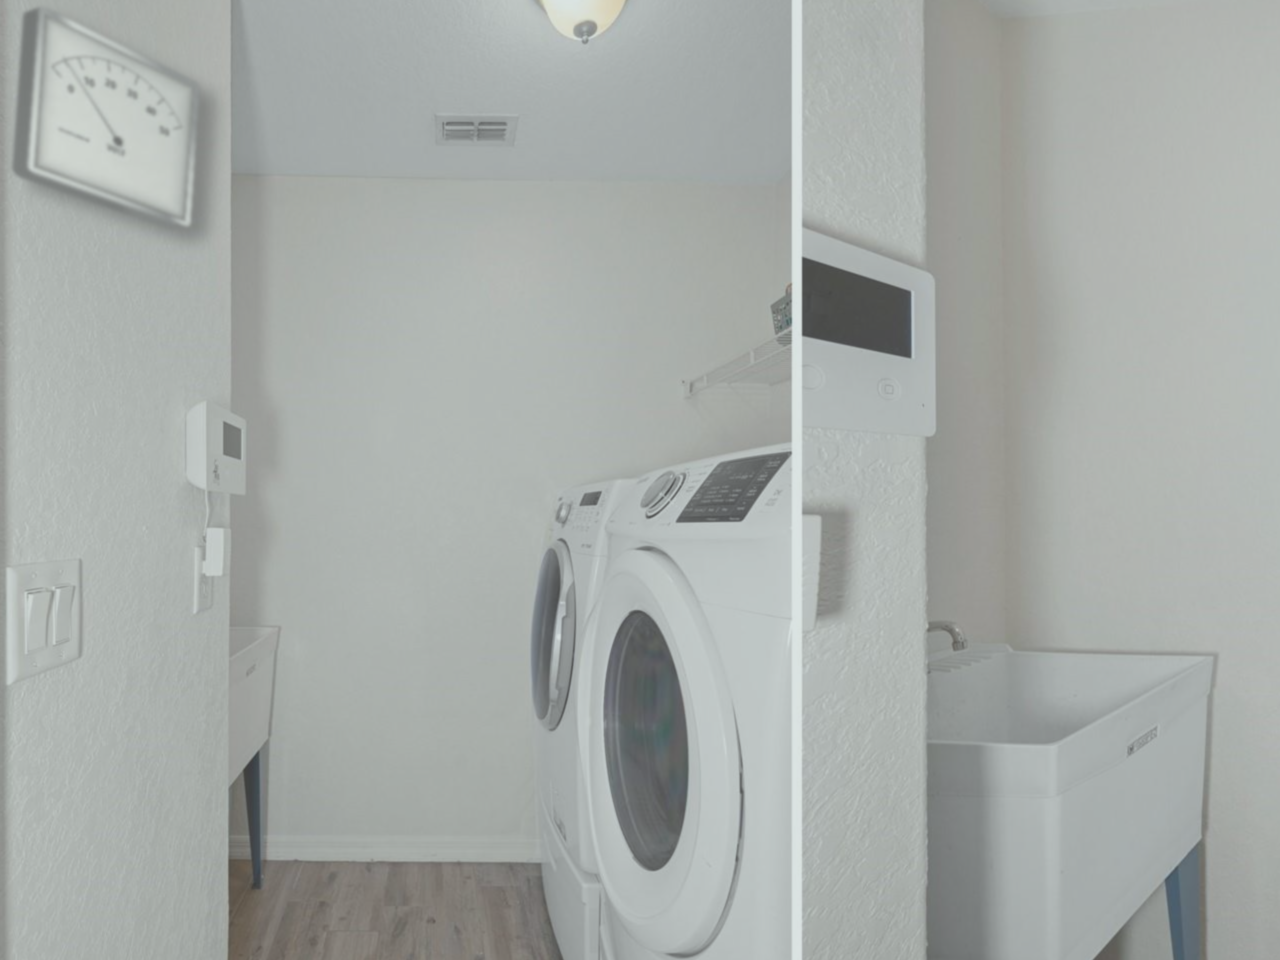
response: 5; V
